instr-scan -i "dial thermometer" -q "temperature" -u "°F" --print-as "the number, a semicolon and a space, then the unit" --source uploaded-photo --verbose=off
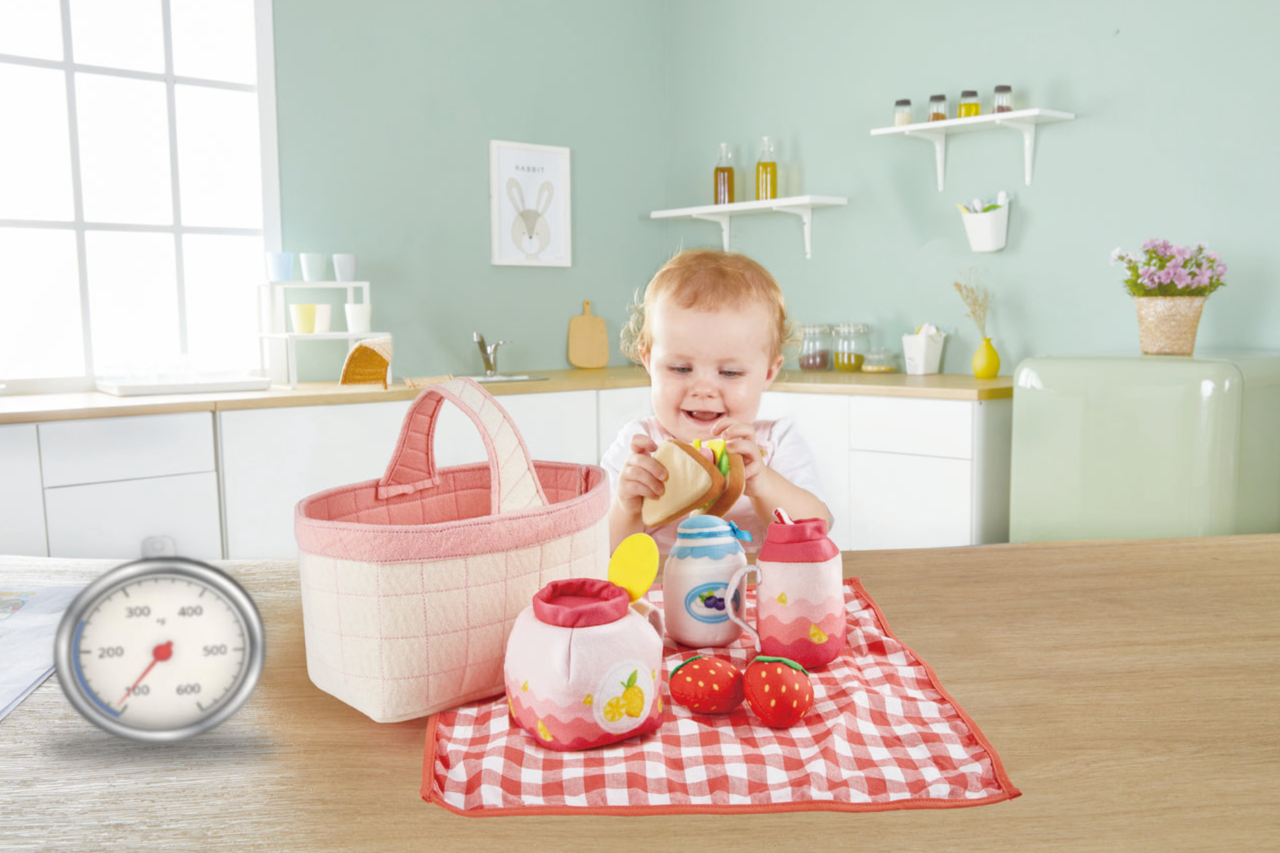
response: 110; °F
